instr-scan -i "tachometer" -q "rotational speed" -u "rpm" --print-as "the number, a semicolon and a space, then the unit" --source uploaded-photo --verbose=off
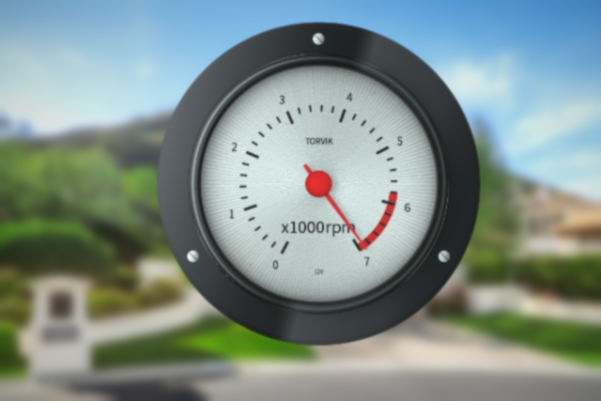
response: 6900; rpm
